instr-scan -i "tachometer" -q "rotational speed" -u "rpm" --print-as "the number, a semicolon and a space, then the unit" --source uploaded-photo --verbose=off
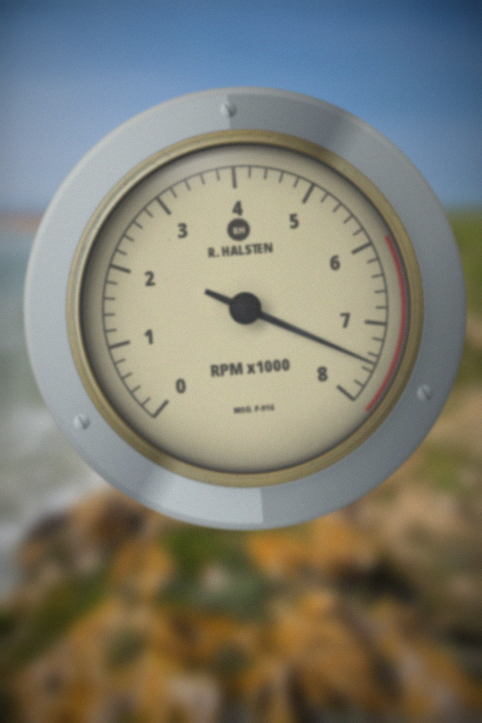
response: 7500; rpm
